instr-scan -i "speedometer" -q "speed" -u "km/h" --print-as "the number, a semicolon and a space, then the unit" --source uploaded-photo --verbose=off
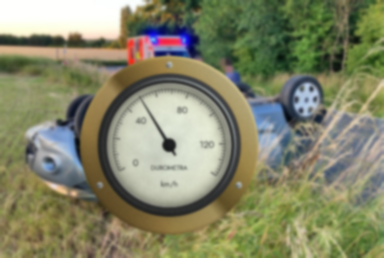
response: 50; km/h
